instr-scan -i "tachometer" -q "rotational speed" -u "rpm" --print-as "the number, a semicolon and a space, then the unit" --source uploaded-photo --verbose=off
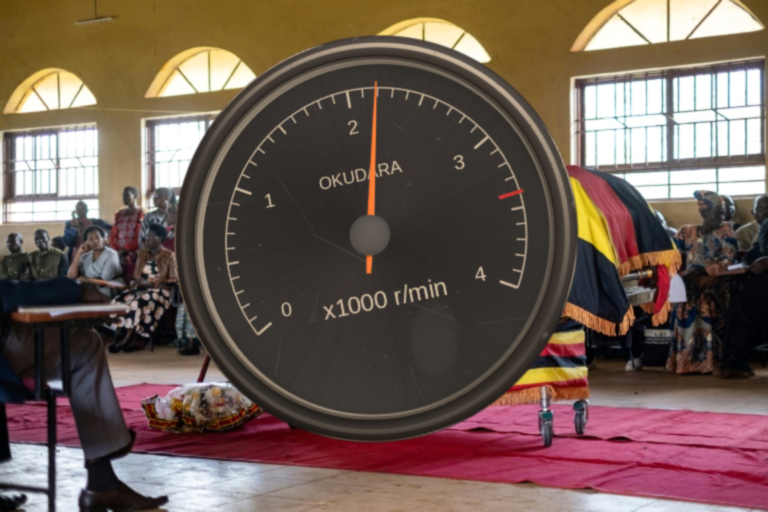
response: 2200; rpm
